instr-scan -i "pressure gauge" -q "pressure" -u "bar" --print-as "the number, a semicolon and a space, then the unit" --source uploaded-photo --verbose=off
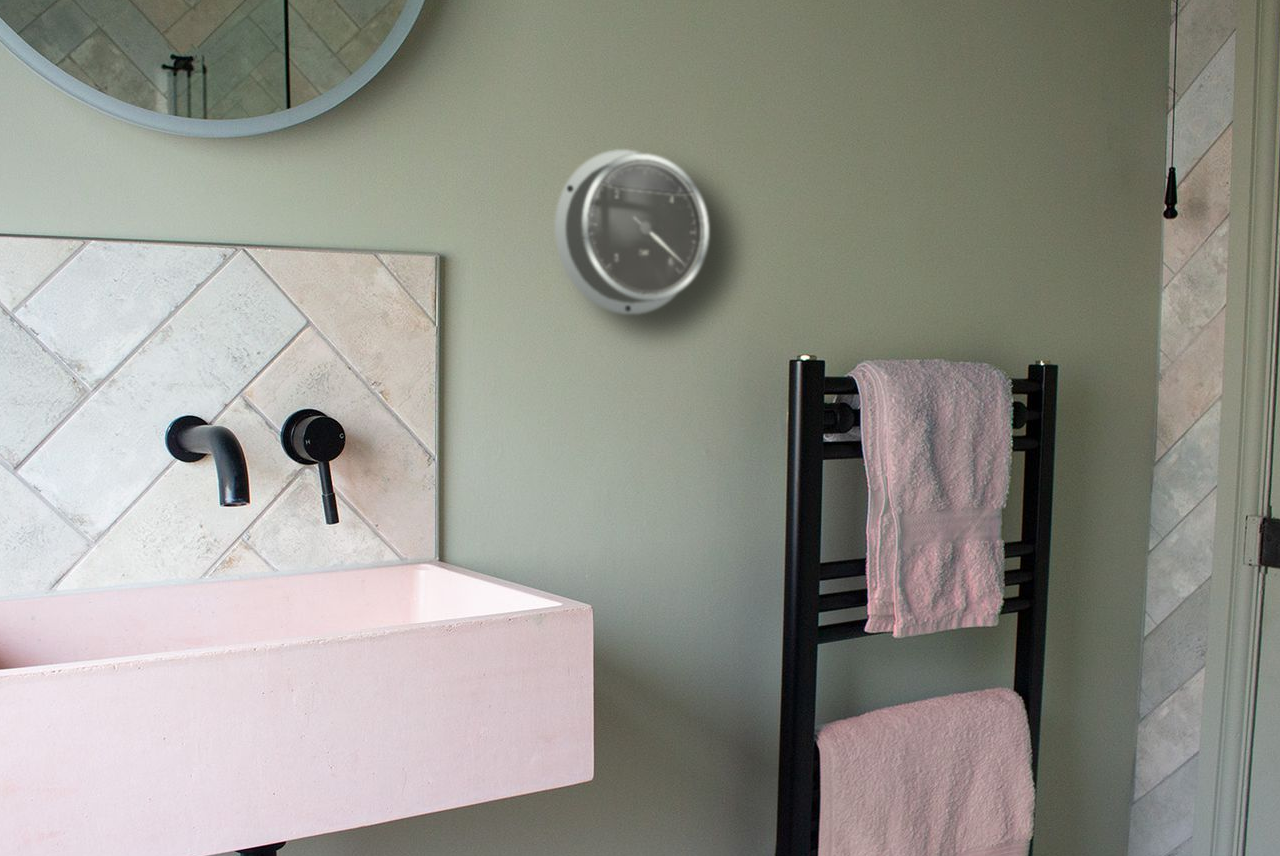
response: 5.8; bar
